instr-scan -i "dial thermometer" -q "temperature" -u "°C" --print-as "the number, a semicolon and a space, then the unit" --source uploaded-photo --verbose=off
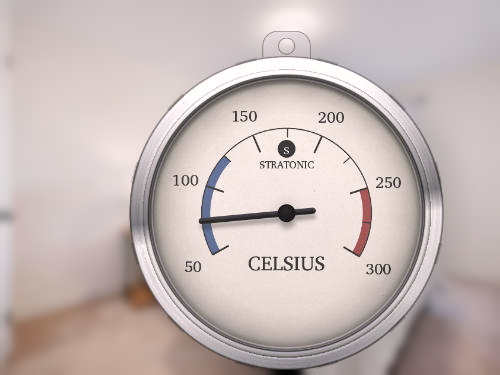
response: 75; °C
